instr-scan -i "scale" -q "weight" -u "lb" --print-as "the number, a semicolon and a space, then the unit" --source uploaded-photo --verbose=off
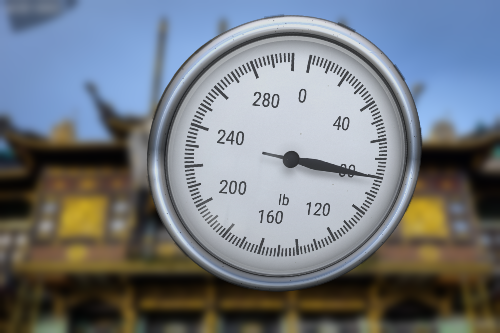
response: 80; lb
